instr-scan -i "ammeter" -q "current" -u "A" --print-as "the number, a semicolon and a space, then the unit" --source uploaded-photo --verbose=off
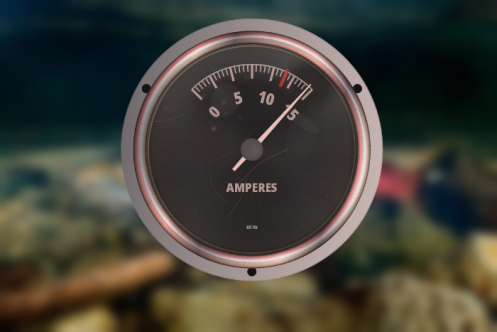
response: 14.5; A
